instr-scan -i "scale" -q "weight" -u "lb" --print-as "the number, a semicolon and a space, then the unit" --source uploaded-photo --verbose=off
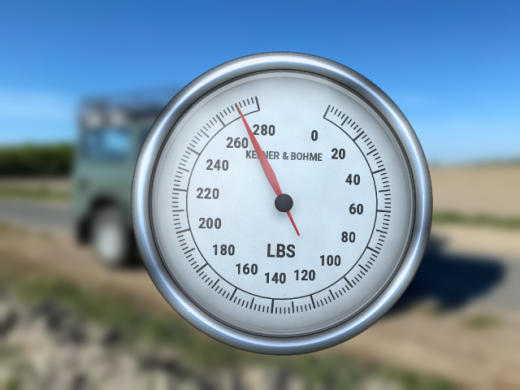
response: 270; lb
